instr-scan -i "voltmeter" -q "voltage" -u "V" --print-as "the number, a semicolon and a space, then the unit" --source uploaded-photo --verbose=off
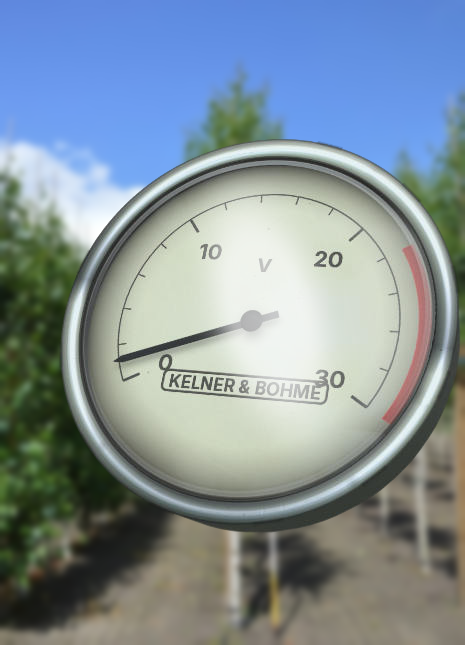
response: 1; V
